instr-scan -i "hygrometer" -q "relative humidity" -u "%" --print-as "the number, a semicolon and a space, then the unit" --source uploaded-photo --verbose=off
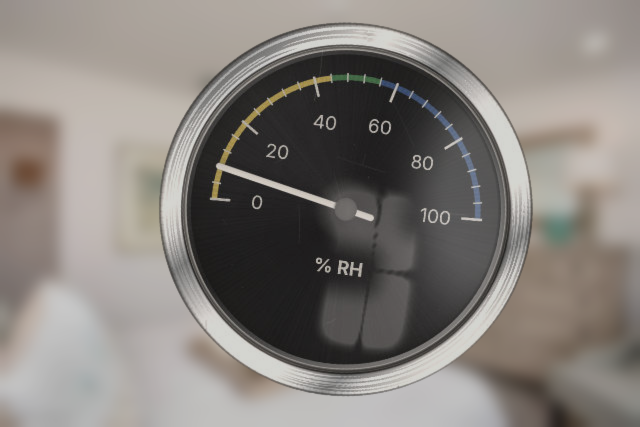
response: 8; %
